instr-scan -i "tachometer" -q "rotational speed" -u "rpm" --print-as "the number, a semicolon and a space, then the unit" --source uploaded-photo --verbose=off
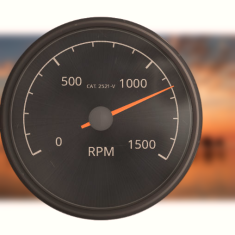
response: 1150; rpm
